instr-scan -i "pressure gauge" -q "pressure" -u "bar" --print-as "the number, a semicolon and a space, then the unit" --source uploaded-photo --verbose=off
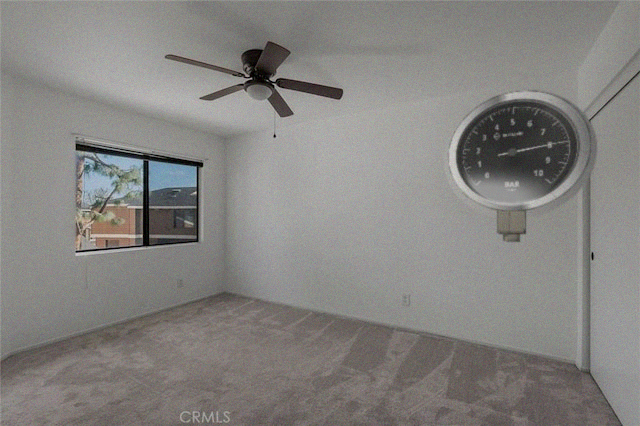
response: 8; bar
